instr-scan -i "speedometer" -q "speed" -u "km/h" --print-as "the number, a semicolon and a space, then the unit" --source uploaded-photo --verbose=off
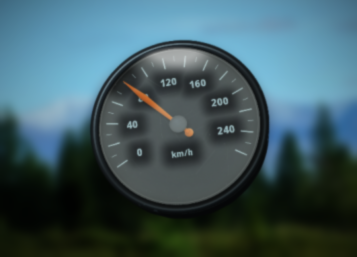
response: 80; km/h
